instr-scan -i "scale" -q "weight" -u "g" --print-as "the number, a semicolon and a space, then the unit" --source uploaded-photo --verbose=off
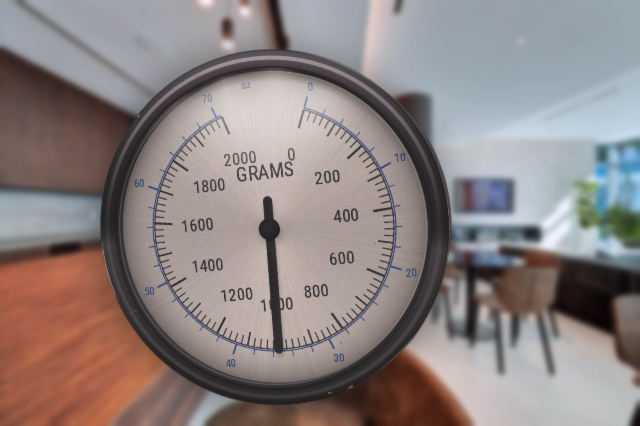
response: 1000; g
